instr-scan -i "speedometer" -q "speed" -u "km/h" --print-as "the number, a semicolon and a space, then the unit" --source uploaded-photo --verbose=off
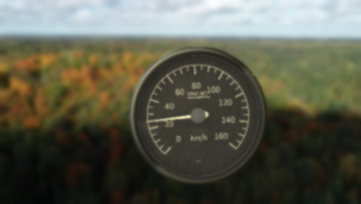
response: 25; km/h
